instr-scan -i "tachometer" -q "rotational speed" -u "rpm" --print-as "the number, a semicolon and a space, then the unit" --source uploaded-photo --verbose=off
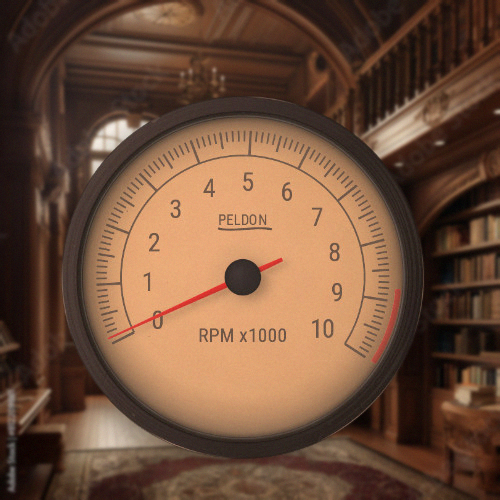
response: 100; rpm
